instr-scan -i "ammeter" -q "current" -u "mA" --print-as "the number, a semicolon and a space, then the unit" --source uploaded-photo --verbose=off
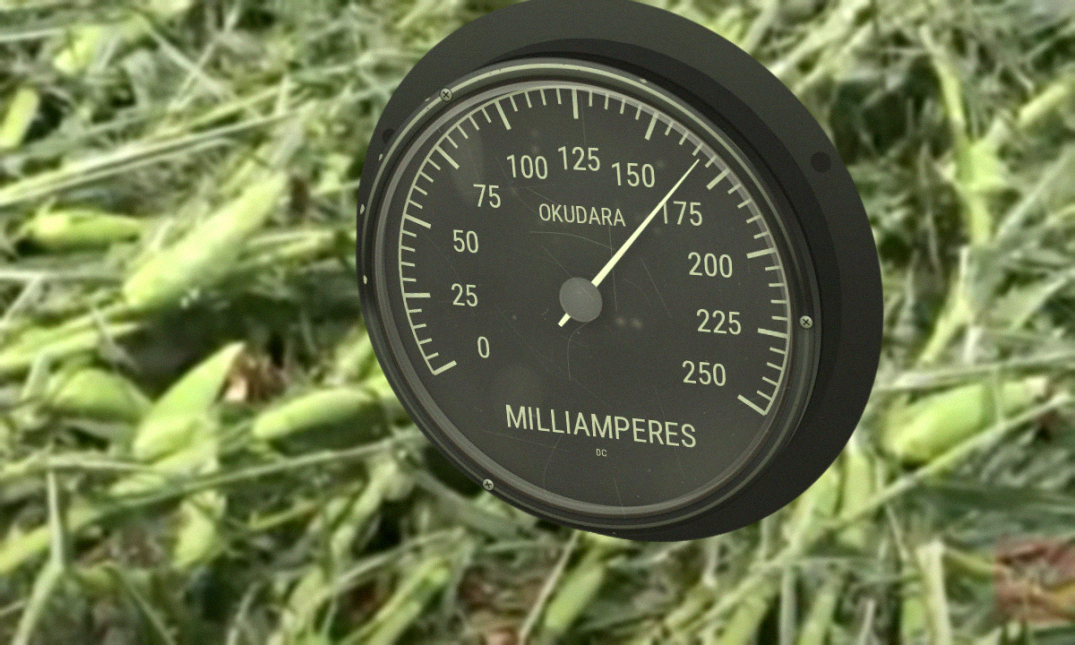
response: 167.5; mA
